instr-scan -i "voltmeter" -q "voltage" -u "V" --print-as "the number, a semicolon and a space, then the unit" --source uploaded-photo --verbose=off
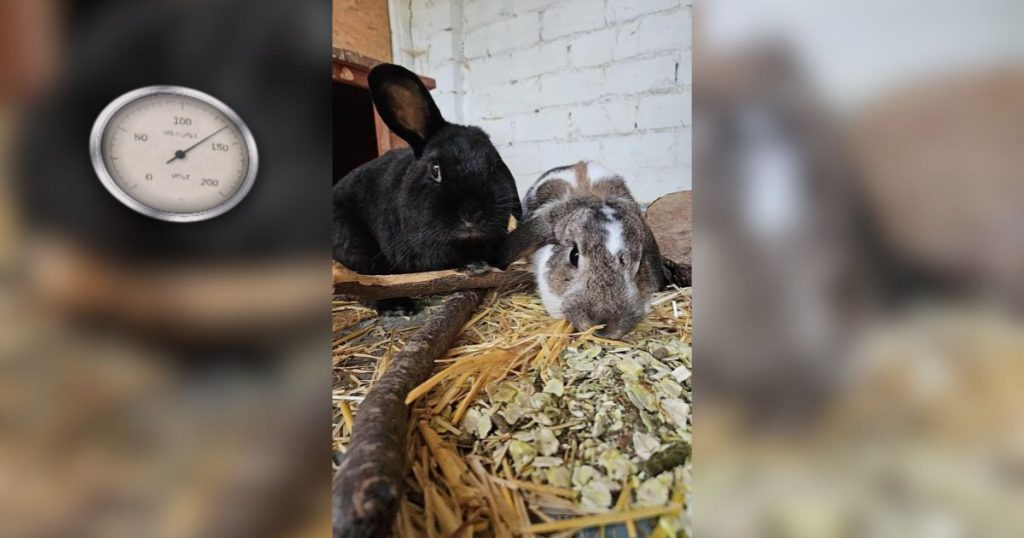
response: 135; V
